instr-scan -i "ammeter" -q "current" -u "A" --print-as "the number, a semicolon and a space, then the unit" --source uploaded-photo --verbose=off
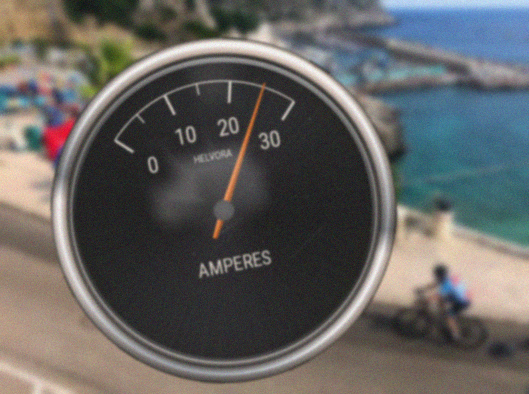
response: 25; A
